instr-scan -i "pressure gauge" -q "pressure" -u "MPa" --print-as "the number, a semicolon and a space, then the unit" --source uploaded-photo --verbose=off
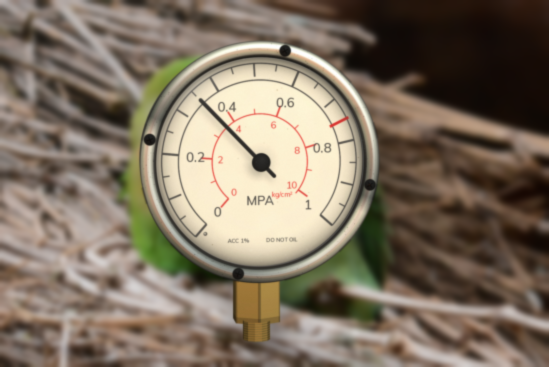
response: 0.35; MPa
